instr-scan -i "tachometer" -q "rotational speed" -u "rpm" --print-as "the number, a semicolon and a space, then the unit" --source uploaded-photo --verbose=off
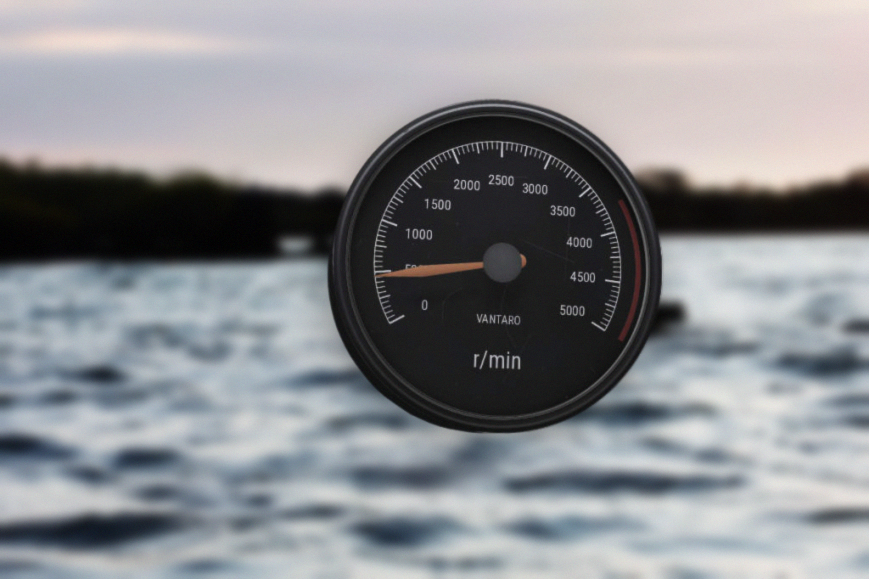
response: 450; rpm
